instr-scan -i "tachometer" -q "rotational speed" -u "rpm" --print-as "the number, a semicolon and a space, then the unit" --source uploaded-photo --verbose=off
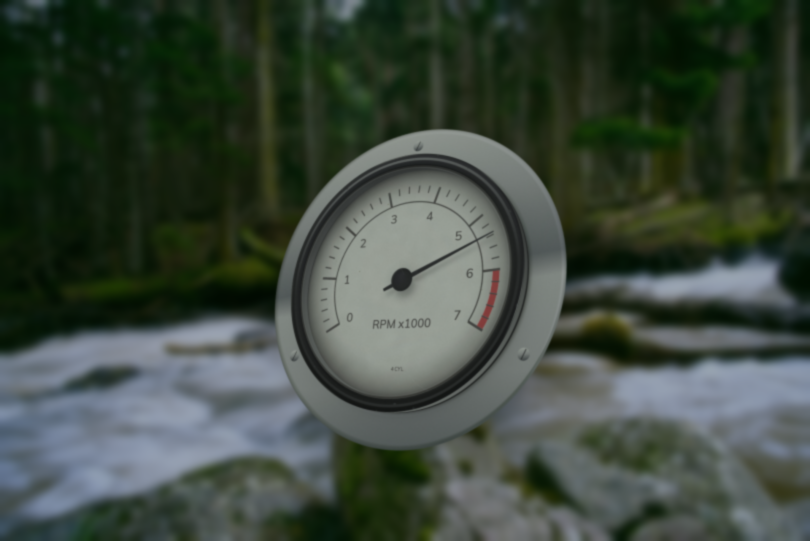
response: 5400; rpm
